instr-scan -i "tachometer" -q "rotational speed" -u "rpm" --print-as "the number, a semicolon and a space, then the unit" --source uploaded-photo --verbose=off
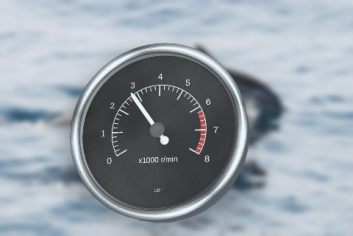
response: 2800; rpm
